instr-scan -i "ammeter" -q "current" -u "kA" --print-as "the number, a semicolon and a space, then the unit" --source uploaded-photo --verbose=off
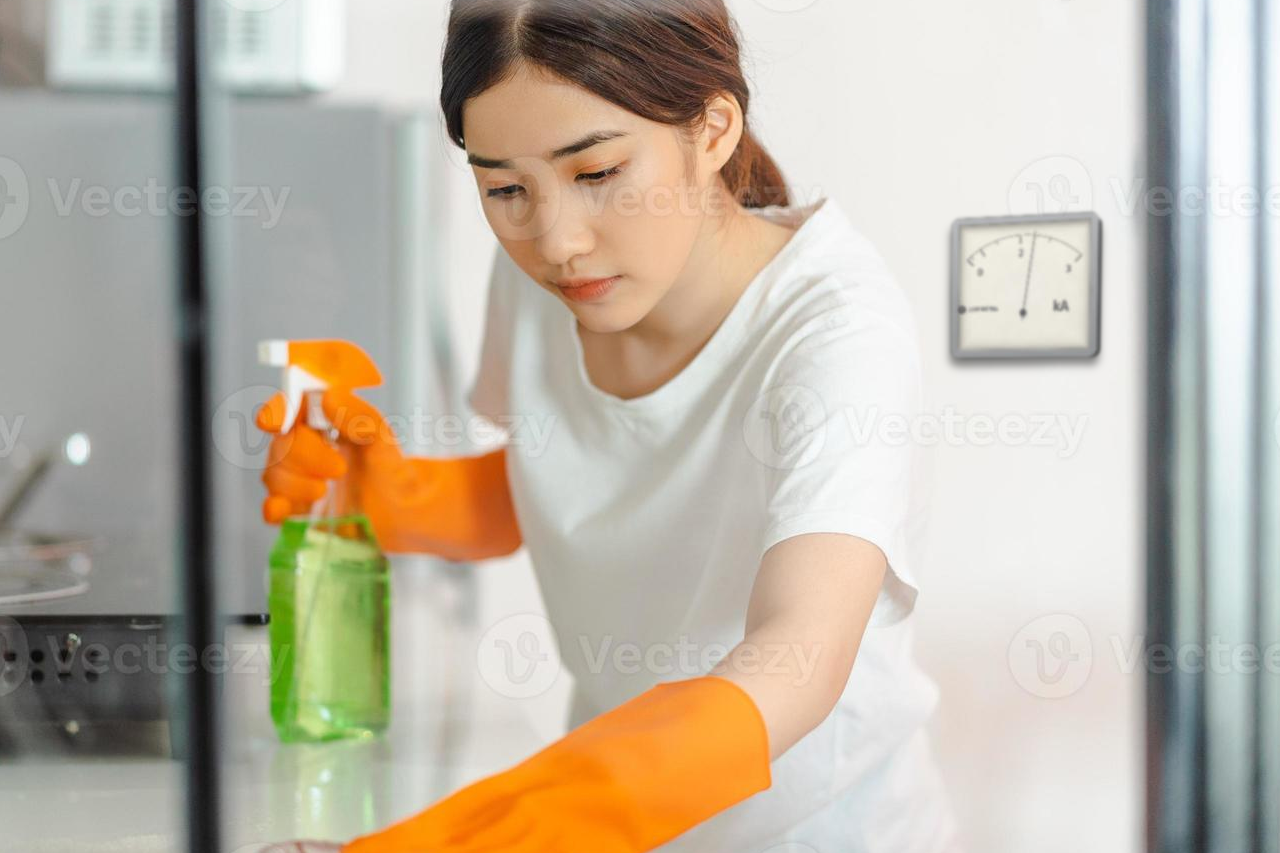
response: 2.25; kA
